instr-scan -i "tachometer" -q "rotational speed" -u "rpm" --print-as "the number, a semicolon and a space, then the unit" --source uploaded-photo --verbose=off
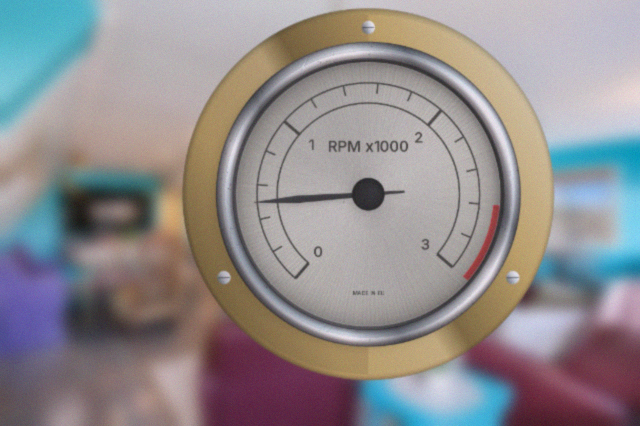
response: 500; rpm
